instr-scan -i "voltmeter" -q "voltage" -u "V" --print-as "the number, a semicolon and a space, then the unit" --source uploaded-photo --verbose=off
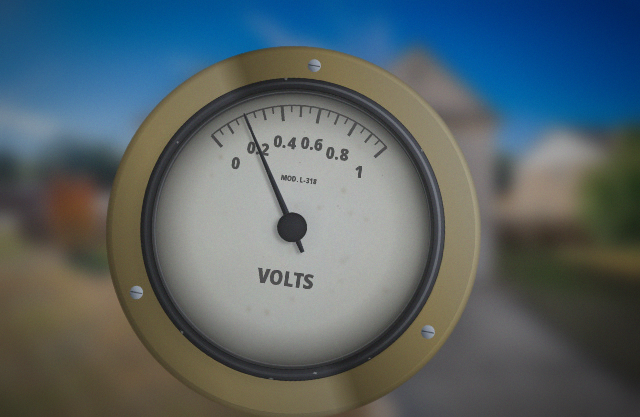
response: 0.2; V
